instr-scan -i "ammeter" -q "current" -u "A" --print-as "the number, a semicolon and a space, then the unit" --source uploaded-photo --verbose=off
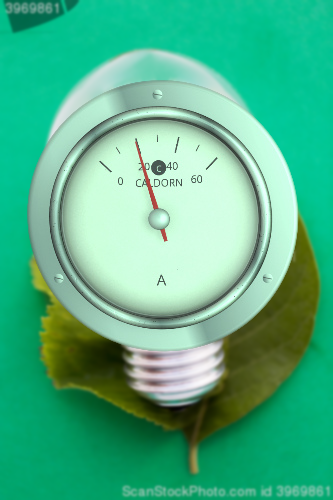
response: 20; A
